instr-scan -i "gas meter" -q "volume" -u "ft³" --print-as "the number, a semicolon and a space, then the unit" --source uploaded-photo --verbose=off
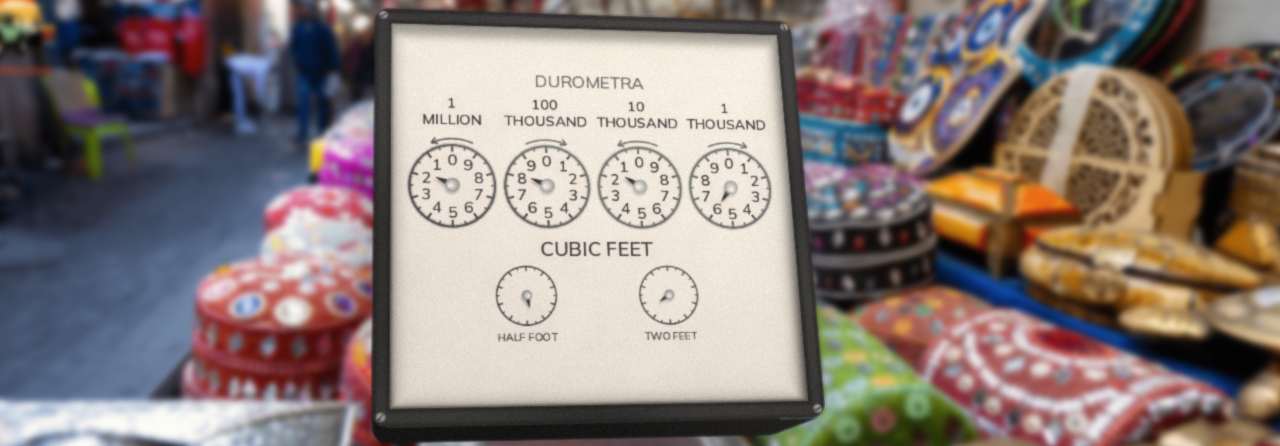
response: 181600; ft³
